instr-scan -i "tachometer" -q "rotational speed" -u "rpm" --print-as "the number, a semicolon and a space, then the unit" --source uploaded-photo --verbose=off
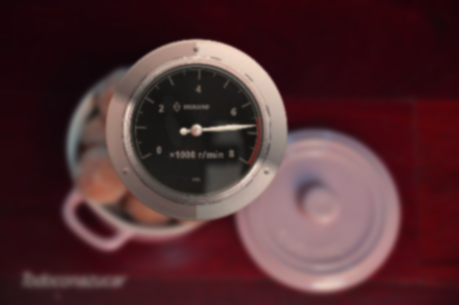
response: 6750; rpm
